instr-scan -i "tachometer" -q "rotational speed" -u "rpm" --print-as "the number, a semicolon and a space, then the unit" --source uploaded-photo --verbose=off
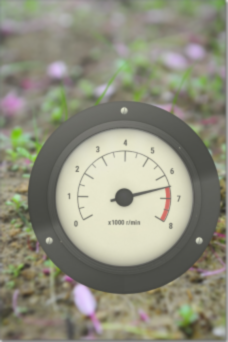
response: 6500; rpm
